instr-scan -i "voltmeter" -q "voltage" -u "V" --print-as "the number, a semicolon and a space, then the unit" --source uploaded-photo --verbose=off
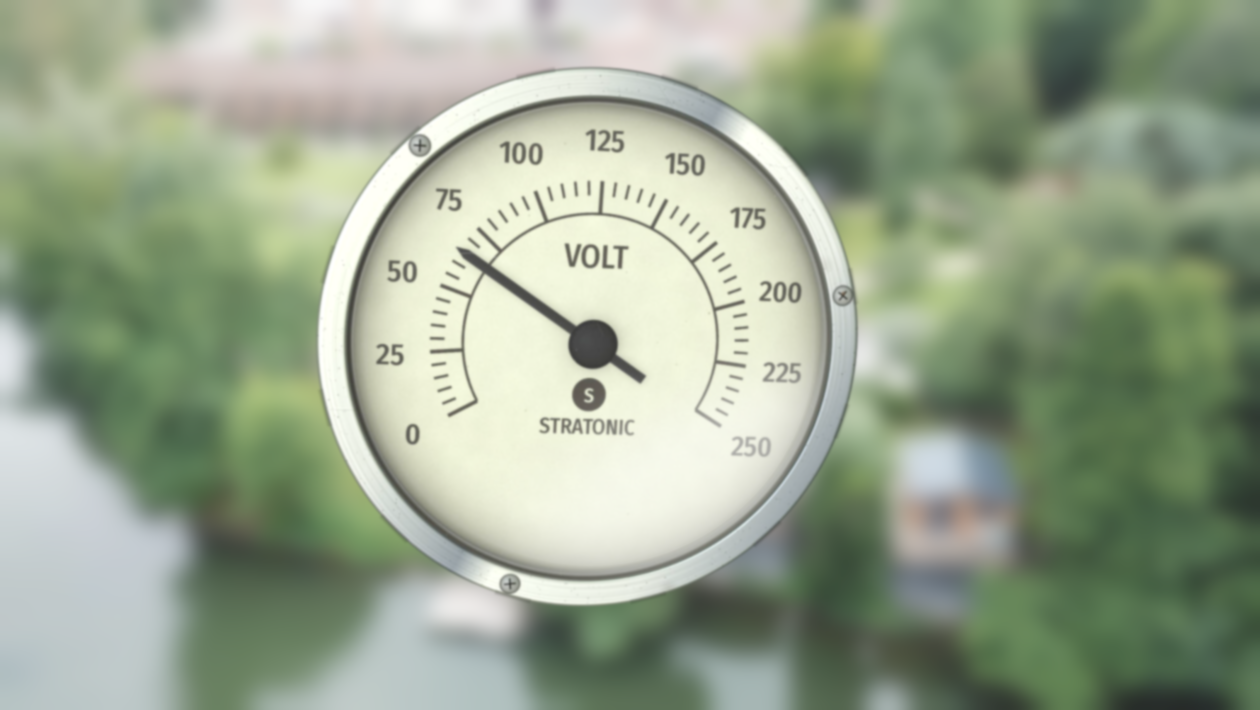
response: 65; V
